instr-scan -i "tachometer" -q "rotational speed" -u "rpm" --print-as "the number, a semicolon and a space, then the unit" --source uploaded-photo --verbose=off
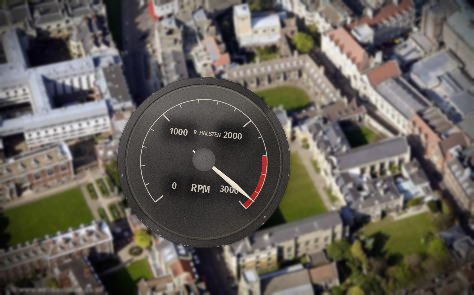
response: 2900; rpm
